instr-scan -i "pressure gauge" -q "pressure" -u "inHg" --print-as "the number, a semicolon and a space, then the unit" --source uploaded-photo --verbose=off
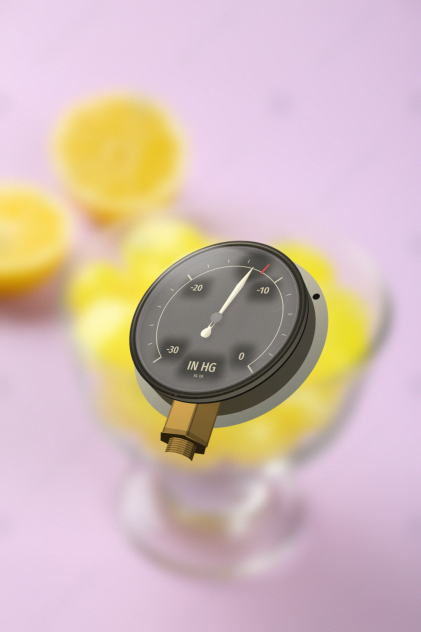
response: -13; inHg
